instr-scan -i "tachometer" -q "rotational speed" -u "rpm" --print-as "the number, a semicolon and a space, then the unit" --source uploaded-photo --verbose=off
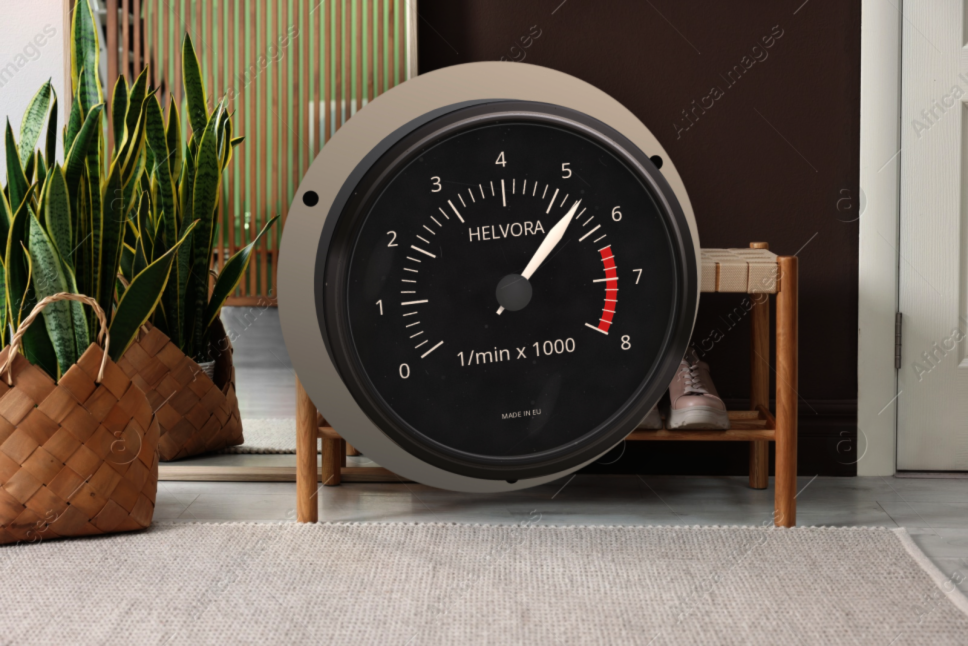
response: 5400; rpm
